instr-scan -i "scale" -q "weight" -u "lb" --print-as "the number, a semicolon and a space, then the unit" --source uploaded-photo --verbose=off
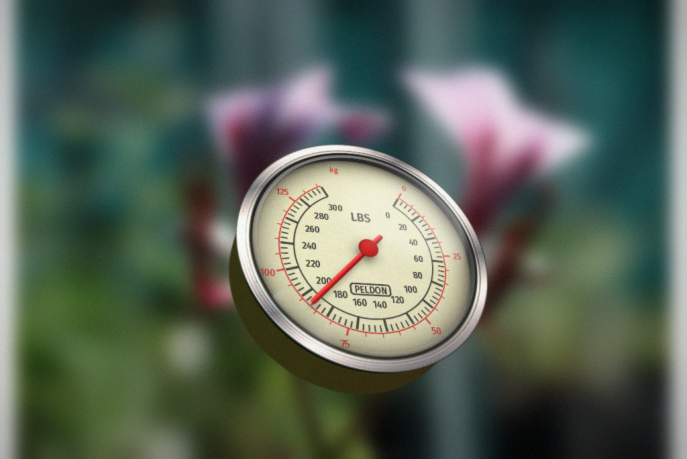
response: 192; lb
